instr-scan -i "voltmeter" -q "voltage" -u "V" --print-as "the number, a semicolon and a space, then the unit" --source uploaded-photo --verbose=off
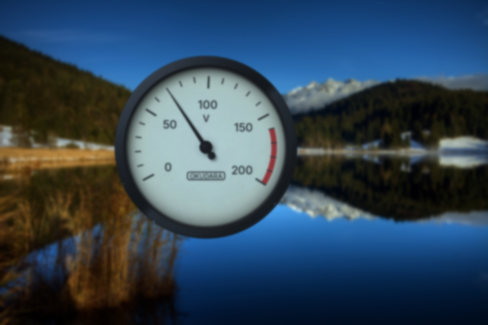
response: 70; V
